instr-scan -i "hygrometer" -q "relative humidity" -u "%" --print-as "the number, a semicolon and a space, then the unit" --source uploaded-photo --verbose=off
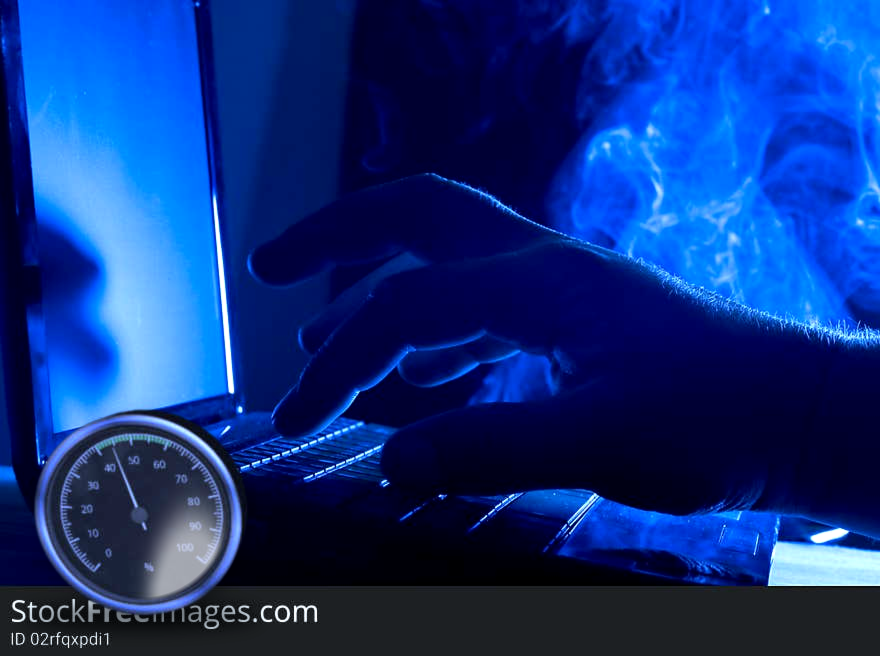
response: 45; %
